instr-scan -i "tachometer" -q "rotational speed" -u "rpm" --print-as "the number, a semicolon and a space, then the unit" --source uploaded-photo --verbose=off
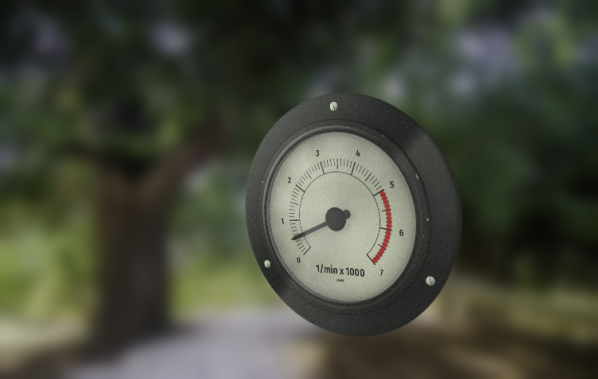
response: 500; rpm
